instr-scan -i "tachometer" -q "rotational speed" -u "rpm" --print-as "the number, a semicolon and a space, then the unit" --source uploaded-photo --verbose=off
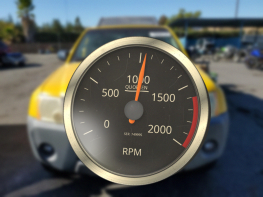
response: 1050; rpm
